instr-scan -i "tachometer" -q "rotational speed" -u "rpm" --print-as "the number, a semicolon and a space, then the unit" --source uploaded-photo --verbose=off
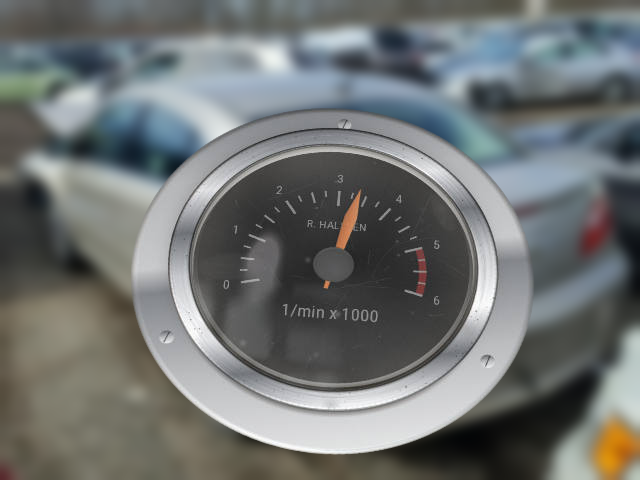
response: 3375; rpm
